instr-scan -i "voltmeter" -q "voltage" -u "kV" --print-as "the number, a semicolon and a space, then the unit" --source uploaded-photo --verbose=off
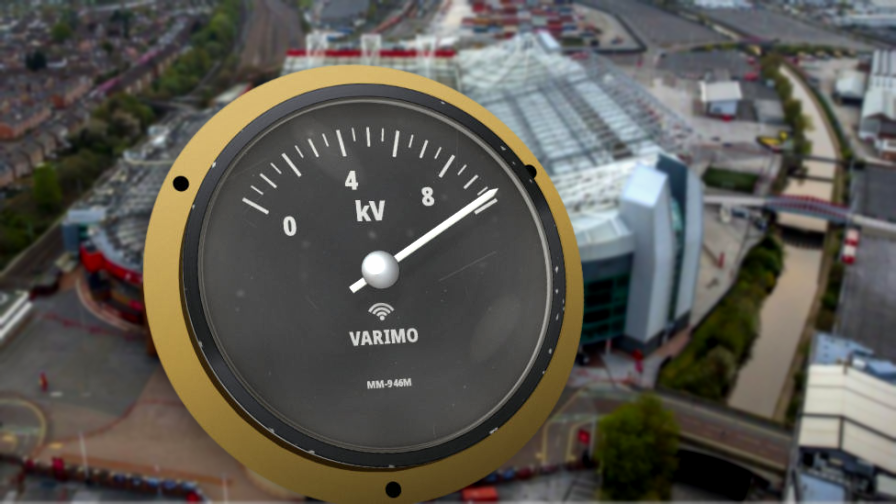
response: 9.75; kV
